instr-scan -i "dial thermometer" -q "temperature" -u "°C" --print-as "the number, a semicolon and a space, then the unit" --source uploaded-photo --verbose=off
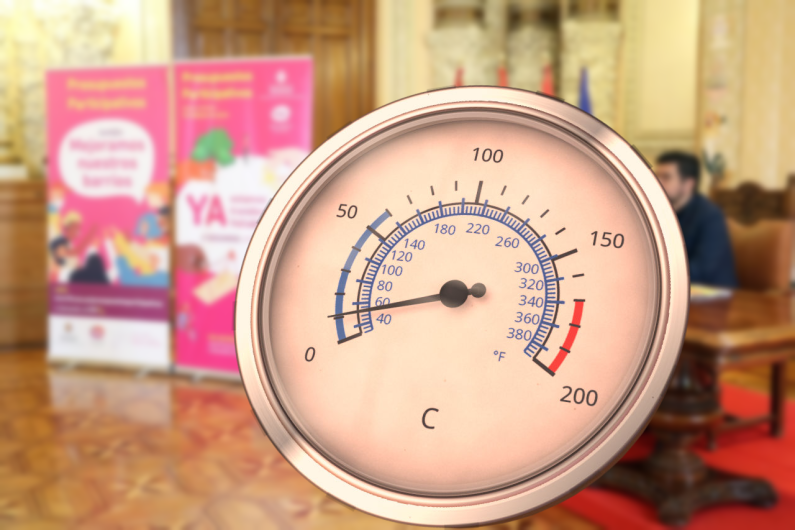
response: 10; °C
